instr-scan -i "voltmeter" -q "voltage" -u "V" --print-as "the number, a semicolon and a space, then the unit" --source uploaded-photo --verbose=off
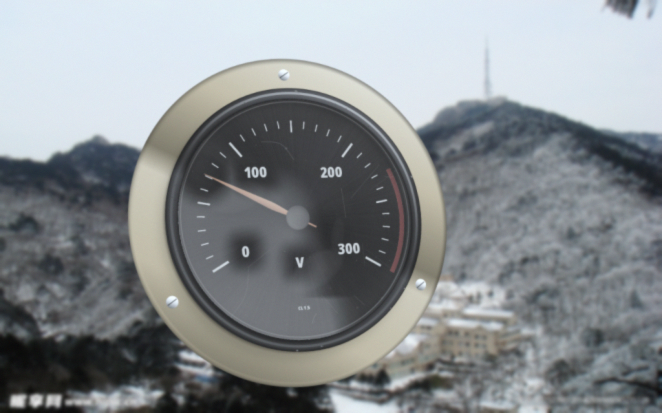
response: 70; V
